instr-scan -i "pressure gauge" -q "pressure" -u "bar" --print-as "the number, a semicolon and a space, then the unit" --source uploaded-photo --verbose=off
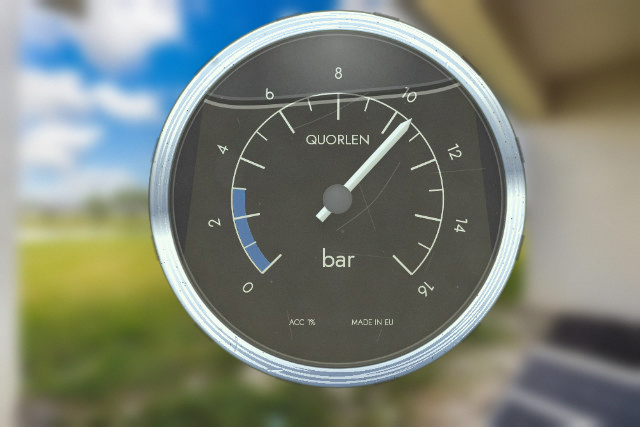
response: 10.5; bar
